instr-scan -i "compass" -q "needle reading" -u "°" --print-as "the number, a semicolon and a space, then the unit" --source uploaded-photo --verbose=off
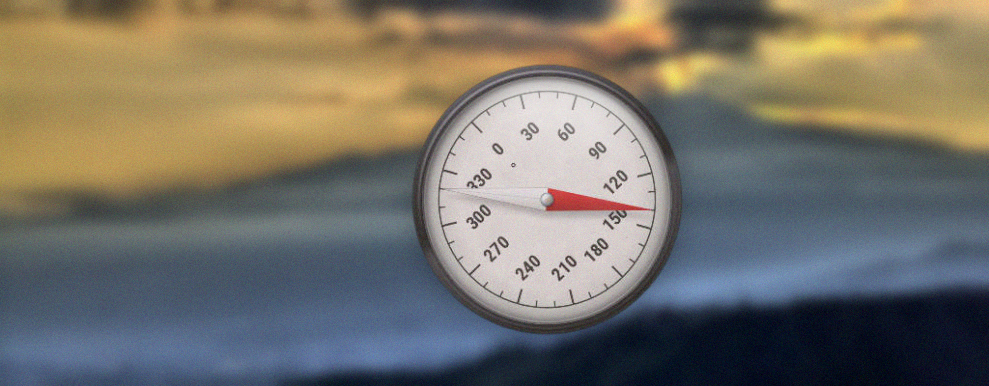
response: 140; °
